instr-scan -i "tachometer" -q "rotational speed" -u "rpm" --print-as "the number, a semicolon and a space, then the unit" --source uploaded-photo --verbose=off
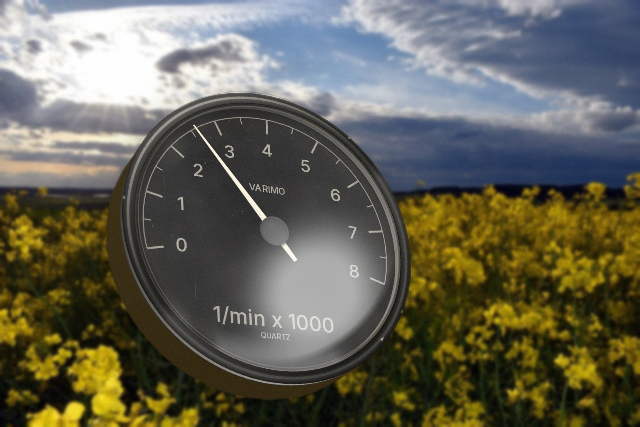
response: 2500; rpm
